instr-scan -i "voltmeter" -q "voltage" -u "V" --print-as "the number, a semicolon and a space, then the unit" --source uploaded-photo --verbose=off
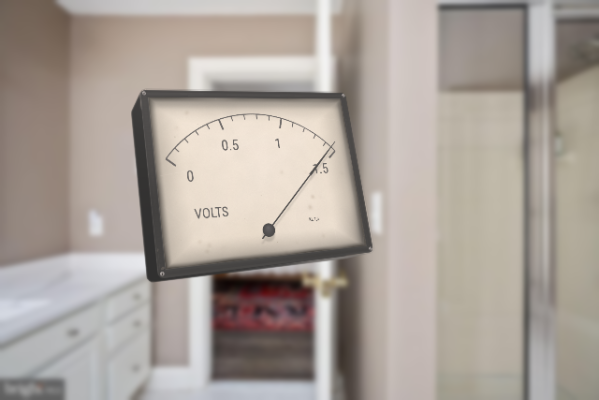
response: 1.45; V
